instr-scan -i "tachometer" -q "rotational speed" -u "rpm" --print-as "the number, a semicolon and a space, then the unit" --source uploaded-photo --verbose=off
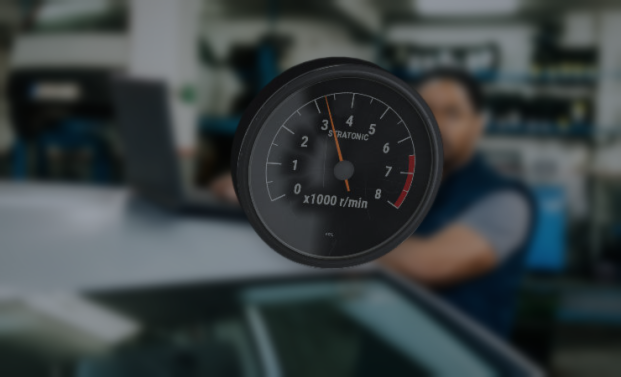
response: 3250; rpm
